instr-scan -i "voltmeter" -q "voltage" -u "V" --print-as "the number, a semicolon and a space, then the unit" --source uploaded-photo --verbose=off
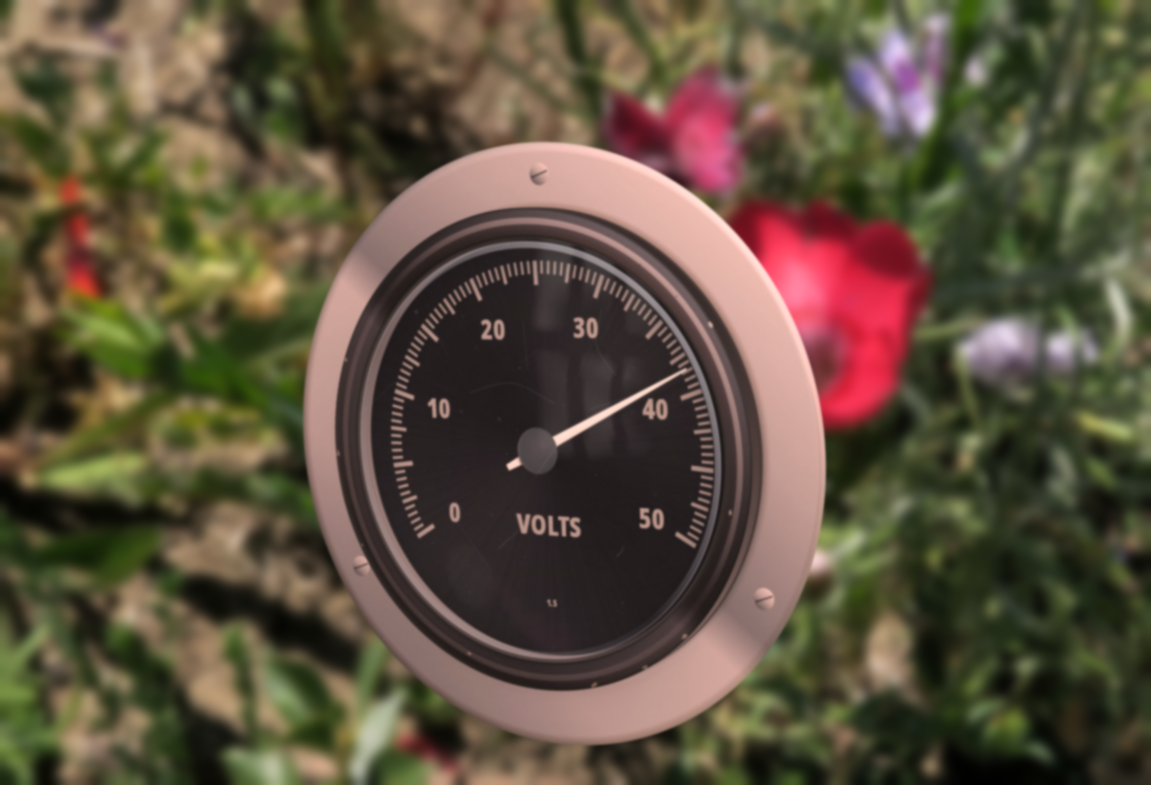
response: 38.5; V
